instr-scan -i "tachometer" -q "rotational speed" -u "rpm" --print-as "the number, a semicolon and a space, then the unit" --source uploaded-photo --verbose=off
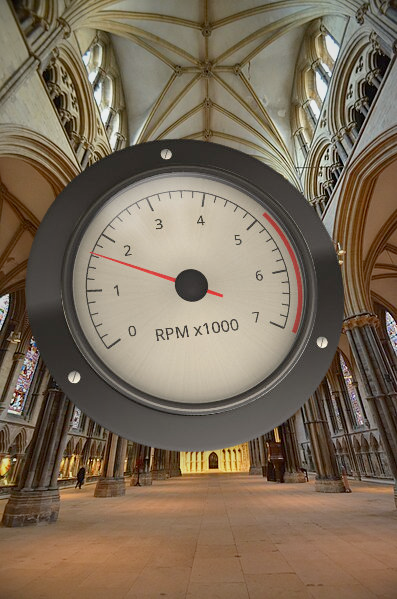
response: 1600; rpm
